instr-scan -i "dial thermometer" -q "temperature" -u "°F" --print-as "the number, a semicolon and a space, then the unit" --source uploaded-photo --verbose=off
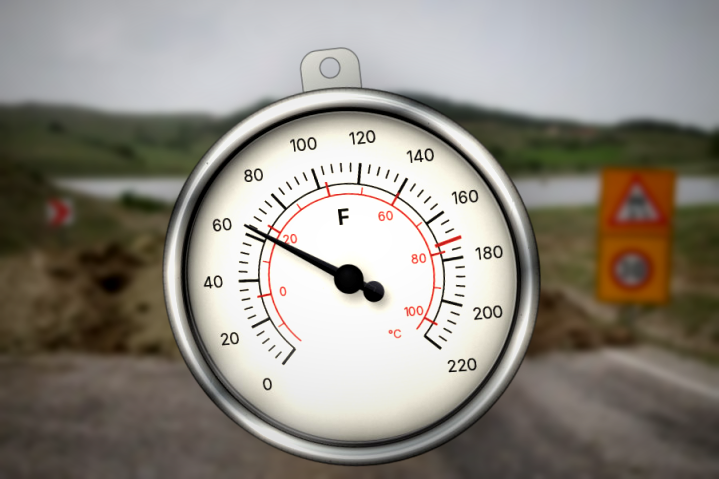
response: 64; °F
